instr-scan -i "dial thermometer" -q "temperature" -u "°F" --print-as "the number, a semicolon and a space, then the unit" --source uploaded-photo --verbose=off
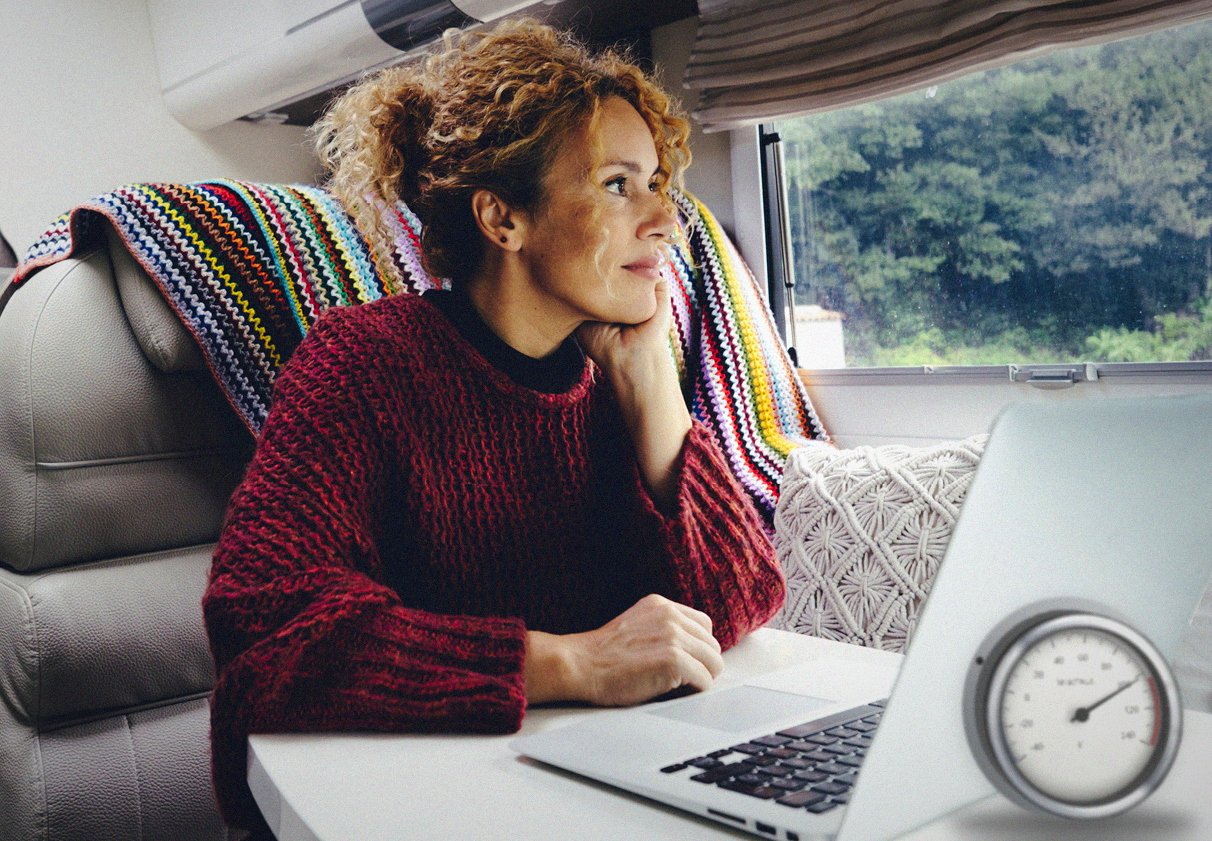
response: 100; °F
